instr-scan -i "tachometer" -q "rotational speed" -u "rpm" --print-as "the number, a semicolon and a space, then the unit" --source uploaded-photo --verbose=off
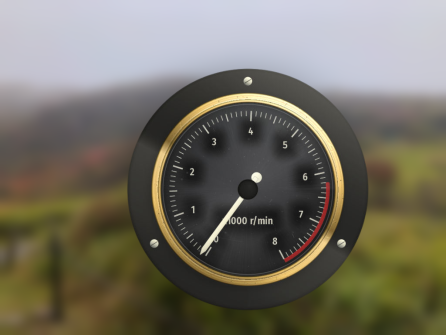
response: 100; rpm
